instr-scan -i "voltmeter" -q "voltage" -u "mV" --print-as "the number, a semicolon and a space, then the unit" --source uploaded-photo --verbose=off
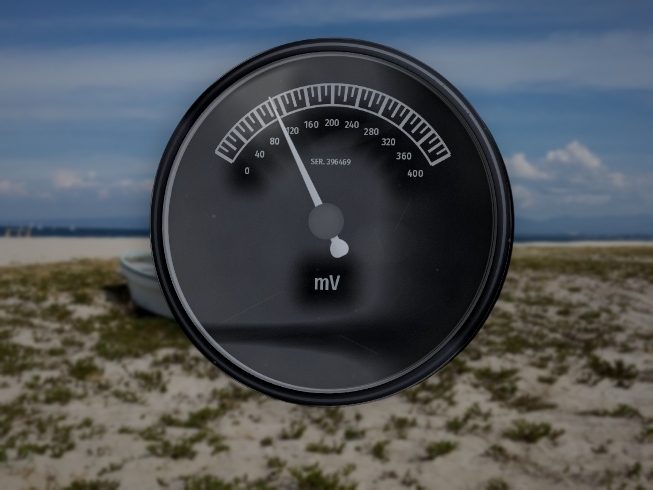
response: 110; mV
